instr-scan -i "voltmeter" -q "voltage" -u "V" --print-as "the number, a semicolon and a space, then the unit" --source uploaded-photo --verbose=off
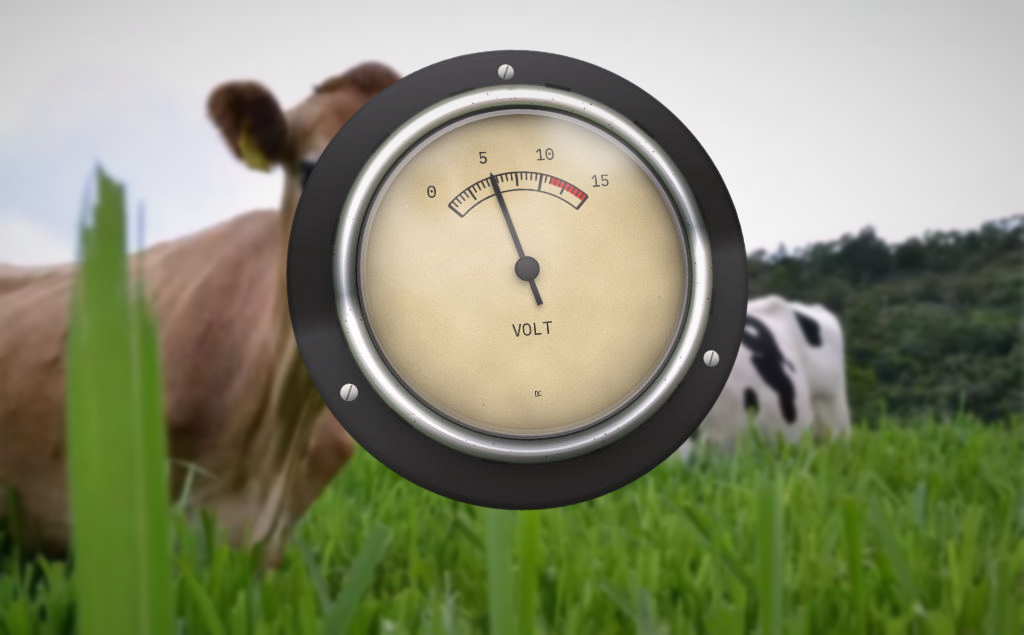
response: 5; V
